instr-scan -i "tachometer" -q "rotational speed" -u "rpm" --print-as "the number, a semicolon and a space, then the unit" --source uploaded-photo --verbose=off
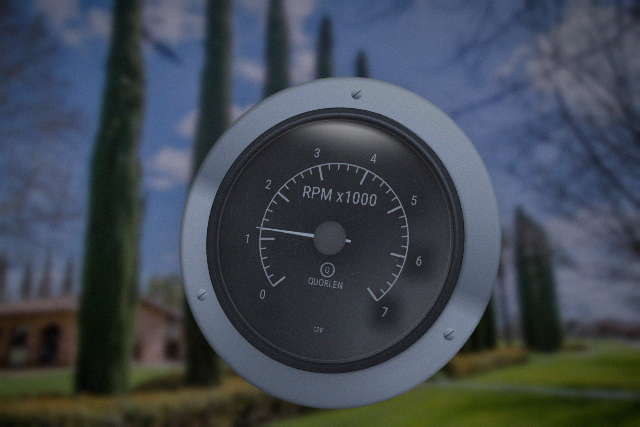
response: 1200; rpm
